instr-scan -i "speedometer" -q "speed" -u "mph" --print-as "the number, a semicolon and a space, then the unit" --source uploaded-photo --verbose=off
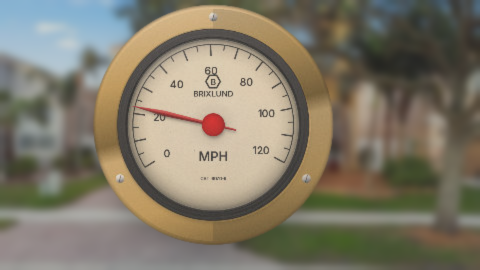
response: 22.5; mph
